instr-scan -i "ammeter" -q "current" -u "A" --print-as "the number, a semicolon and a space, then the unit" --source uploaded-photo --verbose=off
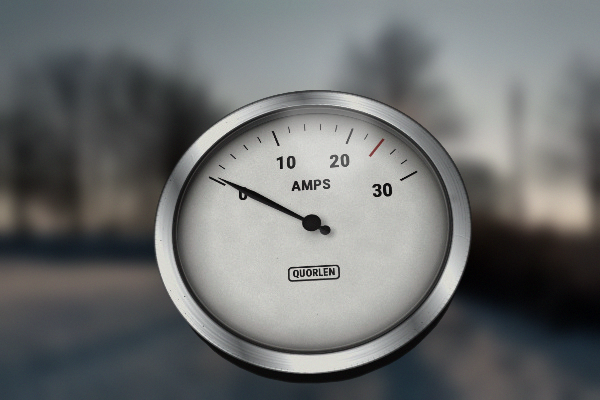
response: 0; A
